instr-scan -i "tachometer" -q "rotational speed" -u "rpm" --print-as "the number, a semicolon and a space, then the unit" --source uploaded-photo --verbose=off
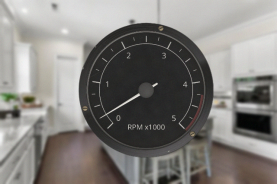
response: 250; rpm
